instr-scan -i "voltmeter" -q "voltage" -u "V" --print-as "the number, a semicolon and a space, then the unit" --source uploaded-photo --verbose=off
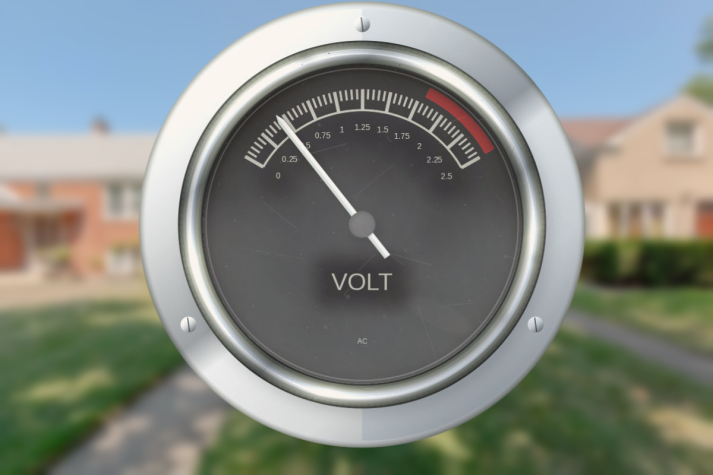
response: 0.45; V
